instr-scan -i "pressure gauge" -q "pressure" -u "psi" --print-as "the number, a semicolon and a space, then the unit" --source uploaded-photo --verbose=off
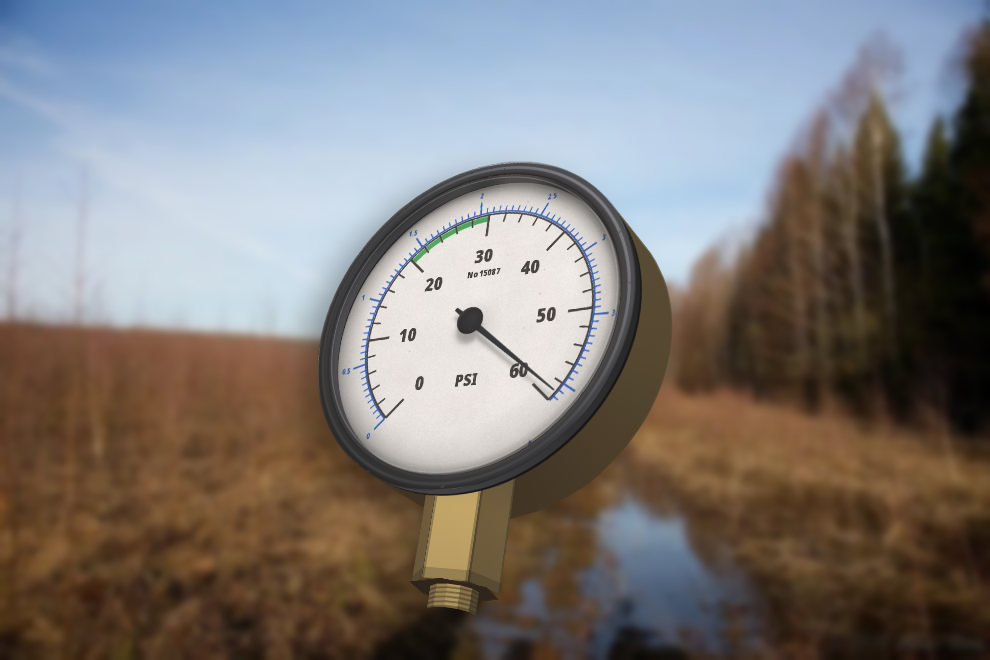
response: 59; psi
